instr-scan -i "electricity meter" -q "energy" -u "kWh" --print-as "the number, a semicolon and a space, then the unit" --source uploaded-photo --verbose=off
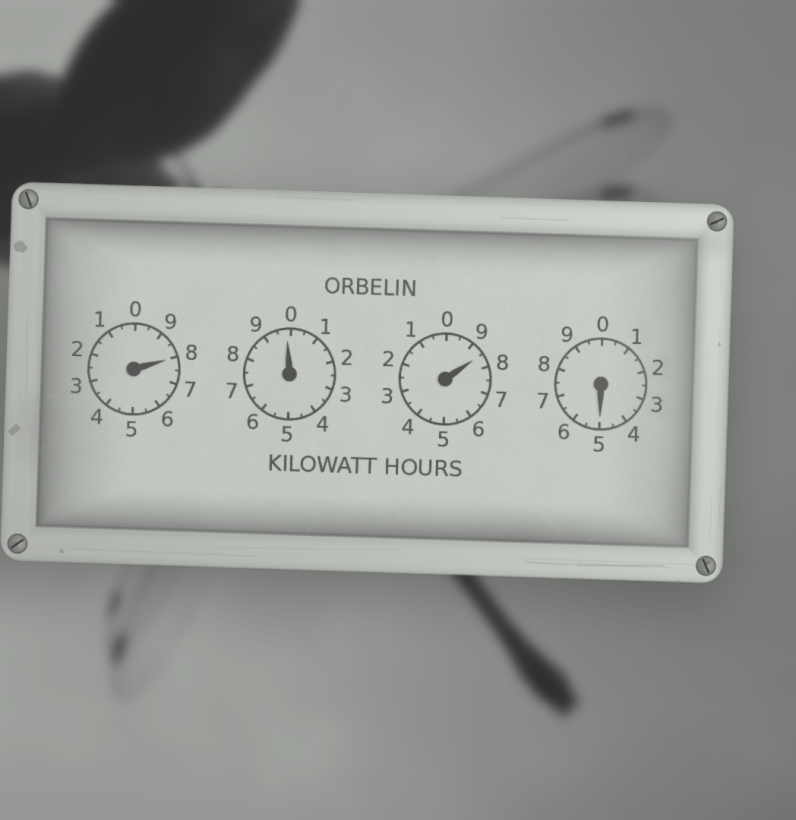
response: 7985; kWh
